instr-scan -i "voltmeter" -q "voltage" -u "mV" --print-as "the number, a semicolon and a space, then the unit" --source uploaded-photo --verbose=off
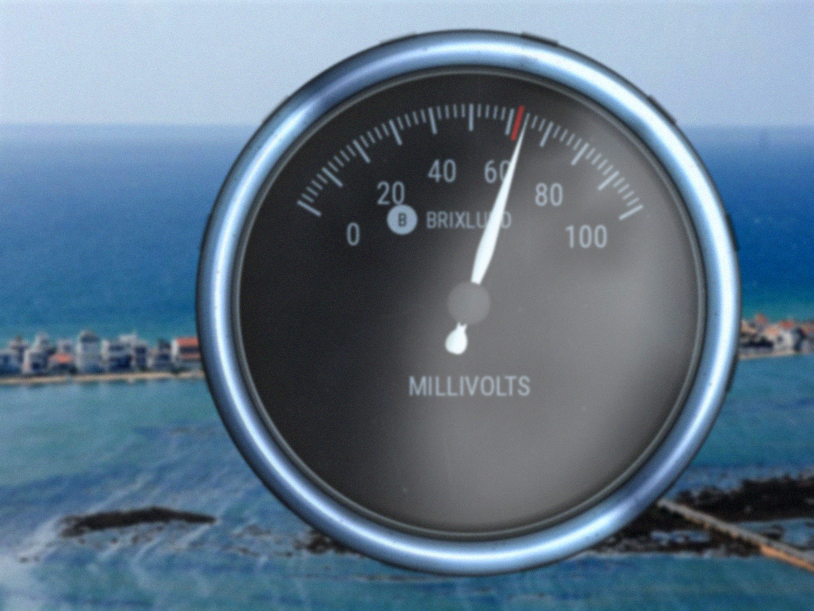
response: 64; mV
